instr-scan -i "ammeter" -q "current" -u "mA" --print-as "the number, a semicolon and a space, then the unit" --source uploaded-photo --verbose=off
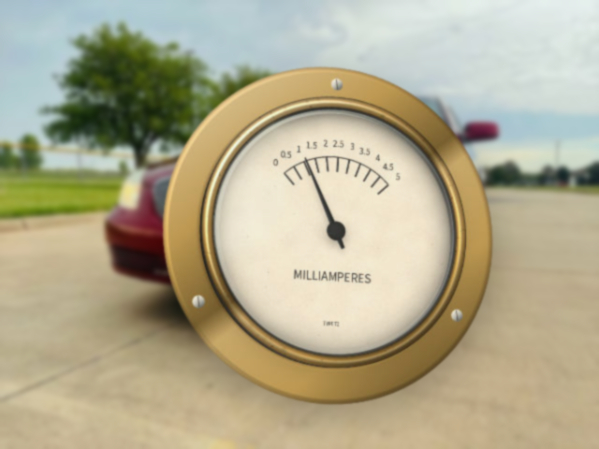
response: 1; mA
